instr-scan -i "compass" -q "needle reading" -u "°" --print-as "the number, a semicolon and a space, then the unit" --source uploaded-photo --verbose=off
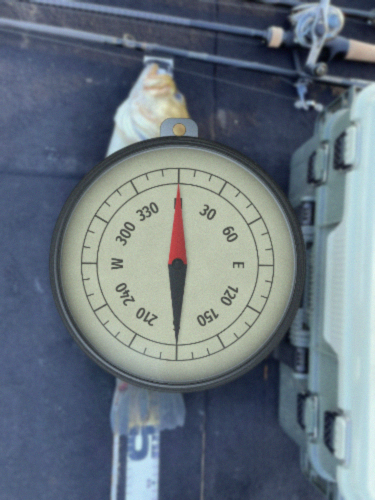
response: 0; °
